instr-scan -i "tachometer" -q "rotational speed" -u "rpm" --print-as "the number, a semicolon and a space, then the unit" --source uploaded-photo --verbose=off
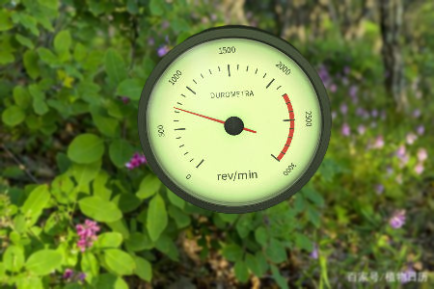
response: 750; rpm
